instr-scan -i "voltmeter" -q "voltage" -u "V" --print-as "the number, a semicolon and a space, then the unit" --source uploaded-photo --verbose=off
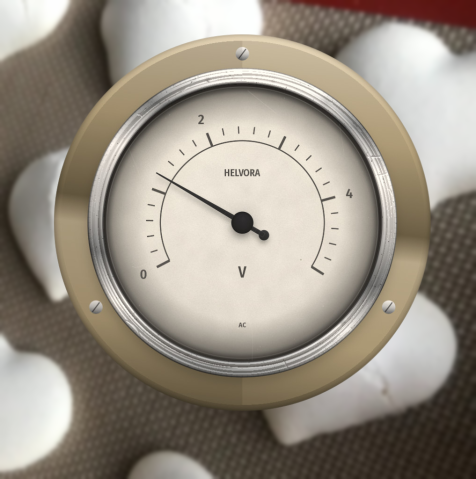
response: 1.2; V
